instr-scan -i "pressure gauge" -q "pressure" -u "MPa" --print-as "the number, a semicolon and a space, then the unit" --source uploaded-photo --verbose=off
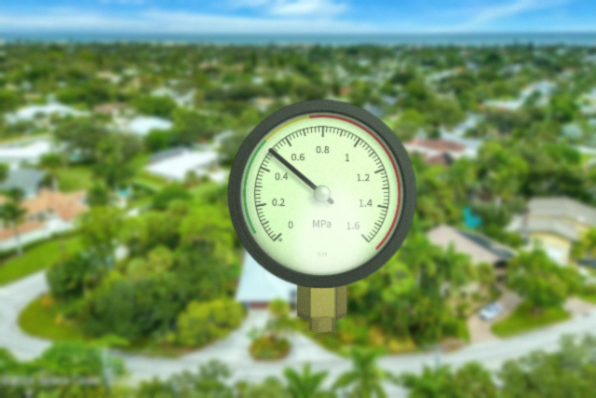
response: 0.5; MPa
